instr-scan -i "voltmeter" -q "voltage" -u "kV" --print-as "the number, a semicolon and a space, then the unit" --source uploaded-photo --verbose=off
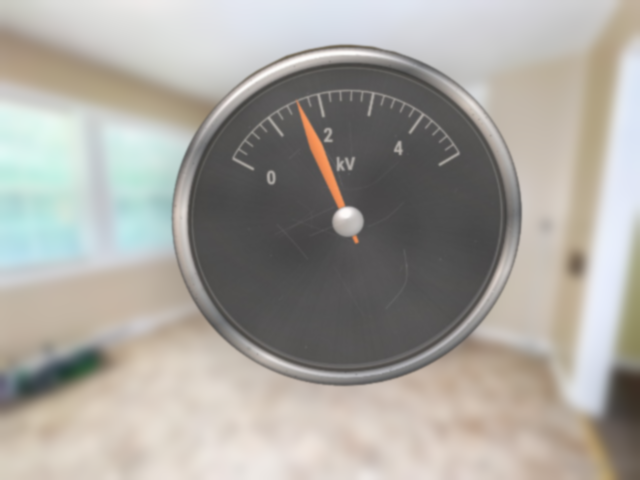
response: 1.6; kV
